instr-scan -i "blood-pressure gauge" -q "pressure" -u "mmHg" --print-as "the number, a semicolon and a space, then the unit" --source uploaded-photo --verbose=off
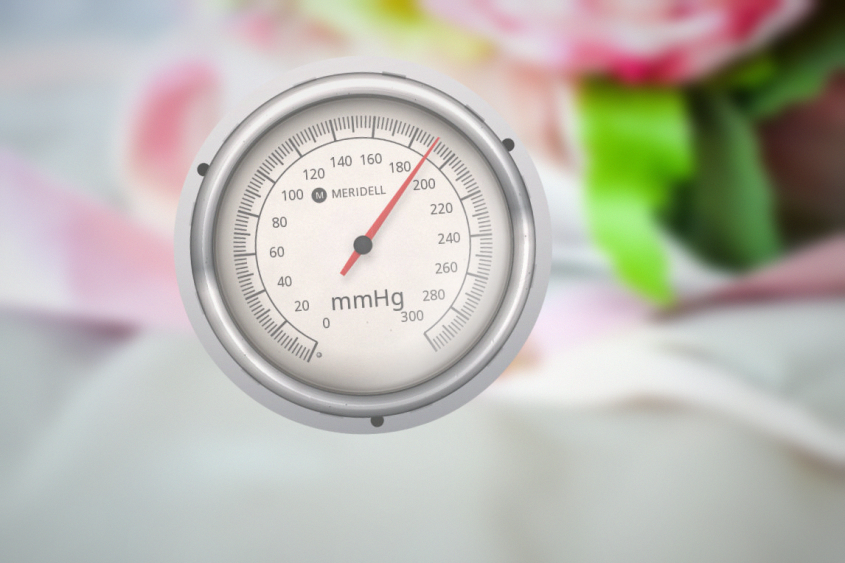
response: 190; mmHg
